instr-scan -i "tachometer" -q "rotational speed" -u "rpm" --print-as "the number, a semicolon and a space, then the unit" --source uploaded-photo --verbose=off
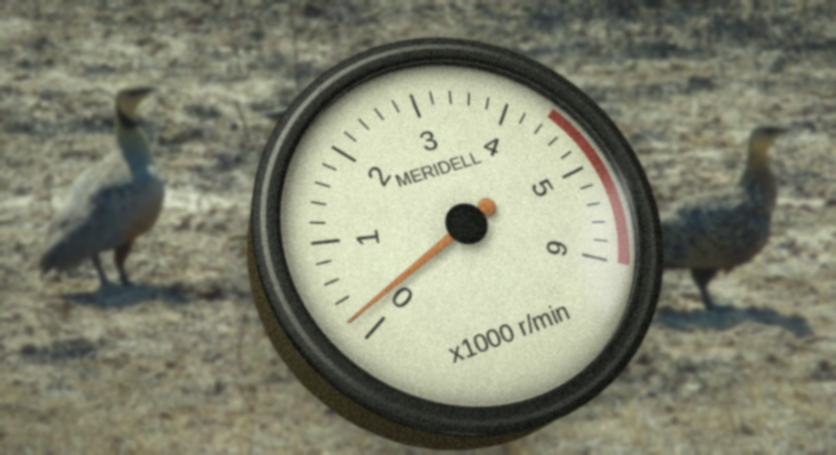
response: 200; rpm
